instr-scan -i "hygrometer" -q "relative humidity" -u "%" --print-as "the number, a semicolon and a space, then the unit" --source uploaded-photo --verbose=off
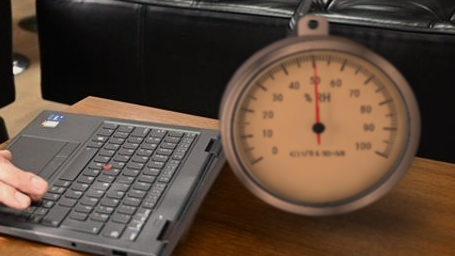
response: 50; %
